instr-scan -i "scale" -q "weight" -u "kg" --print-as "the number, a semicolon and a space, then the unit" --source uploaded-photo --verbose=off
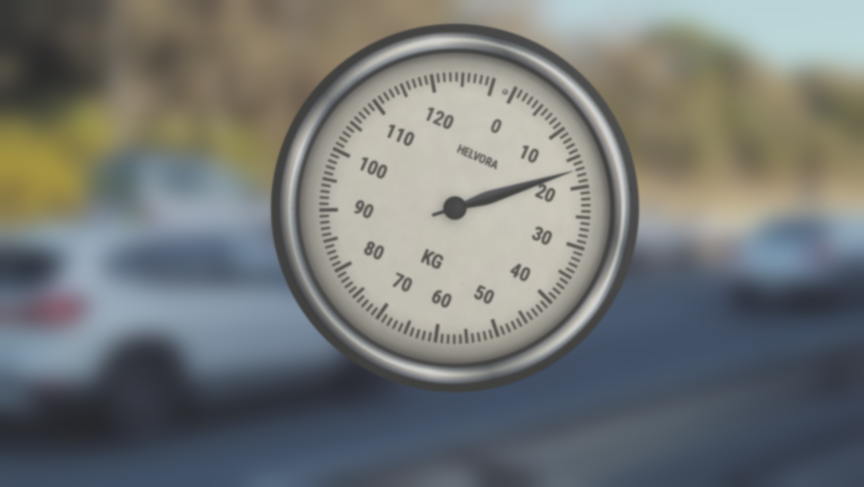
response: 17; kg
